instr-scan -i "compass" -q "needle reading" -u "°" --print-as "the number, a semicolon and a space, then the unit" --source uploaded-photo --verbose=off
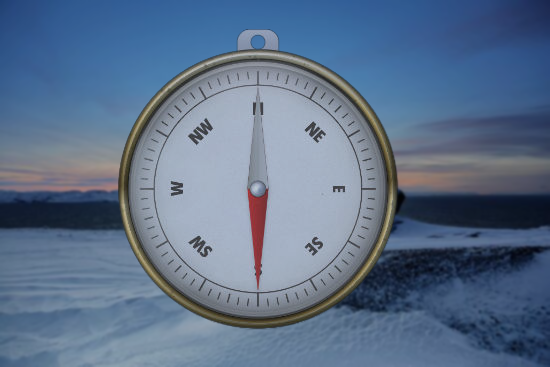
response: 180; °
